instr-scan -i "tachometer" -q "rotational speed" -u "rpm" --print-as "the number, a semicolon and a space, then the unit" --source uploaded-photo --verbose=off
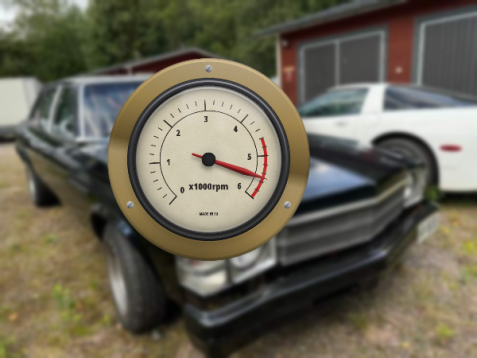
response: 5500; rpm
